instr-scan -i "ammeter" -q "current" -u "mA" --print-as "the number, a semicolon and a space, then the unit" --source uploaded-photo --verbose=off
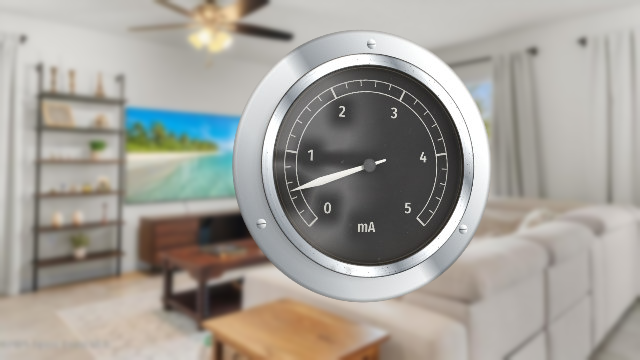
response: 0.5; mA
